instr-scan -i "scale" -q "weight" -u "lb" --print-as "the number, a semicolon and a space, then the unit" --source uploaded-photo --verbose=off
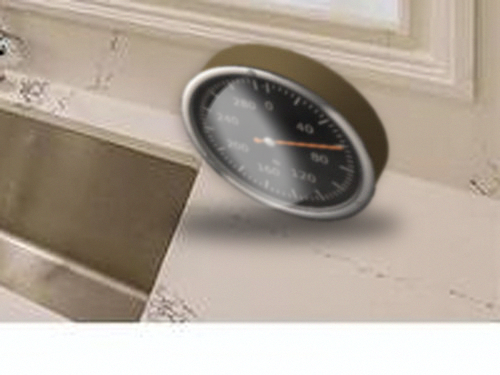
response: 60; lb
